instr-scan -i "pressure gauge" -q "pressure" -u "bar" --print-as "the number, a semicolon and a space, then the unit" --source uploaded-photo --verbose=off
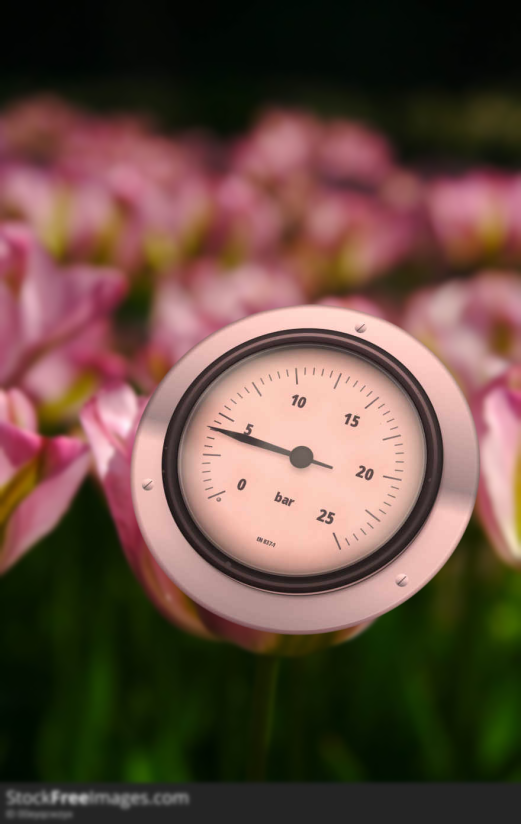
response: 4; bar
